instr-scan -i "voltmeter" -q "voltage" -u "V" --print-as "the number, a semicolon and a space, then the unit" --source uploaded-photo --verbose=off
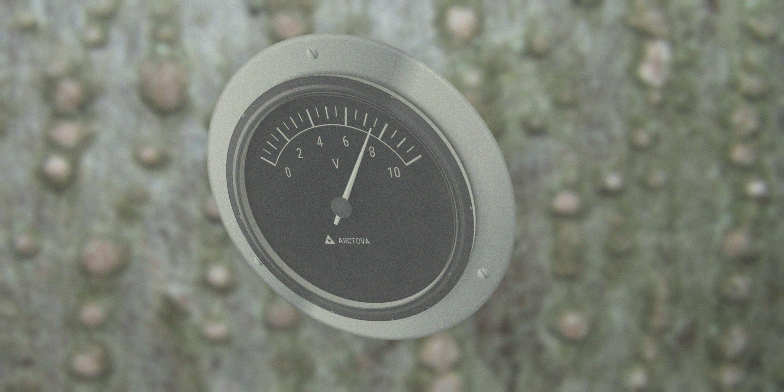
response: 7.5; V
